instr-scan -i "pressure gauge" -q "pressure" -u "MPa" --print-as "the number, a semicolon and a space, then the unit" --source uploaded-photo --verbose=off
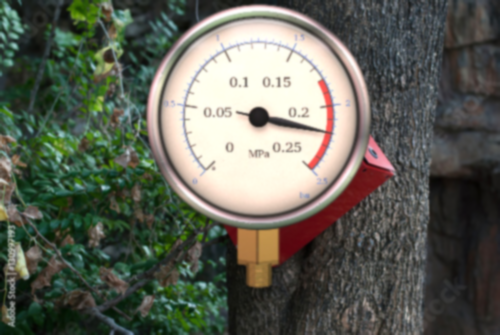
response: 0.22; MPa
